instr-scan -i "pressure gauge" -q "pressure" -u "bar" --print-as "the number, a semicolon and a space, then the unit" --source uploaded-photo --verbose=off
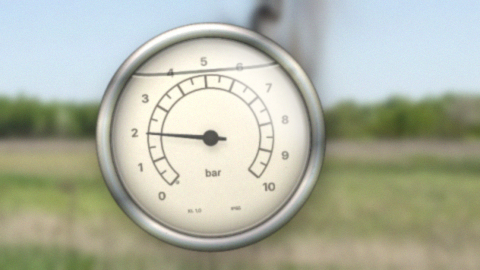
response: 2; bar
